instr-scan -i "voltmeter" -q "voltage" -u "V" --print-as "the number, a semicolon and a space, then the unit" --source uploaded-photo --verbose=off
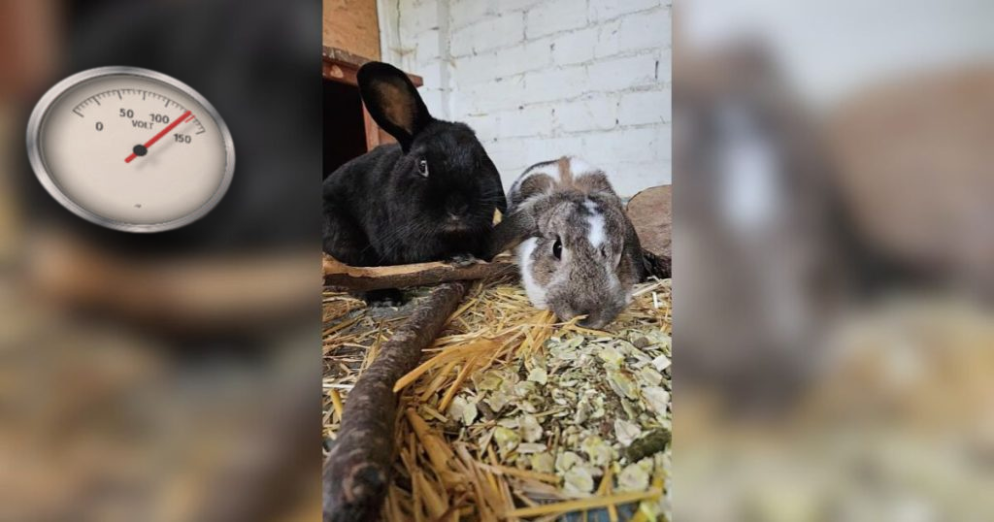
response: 125; V
